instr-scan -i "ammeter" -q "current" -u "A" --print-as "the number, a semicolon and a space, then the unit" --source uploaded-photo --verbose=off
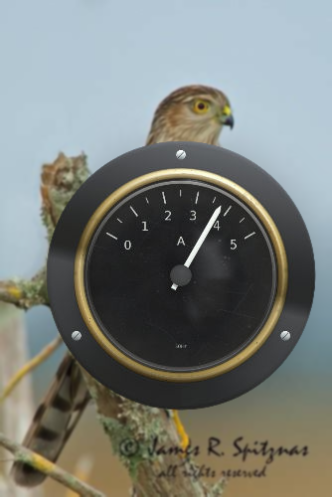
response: 3.75; A
